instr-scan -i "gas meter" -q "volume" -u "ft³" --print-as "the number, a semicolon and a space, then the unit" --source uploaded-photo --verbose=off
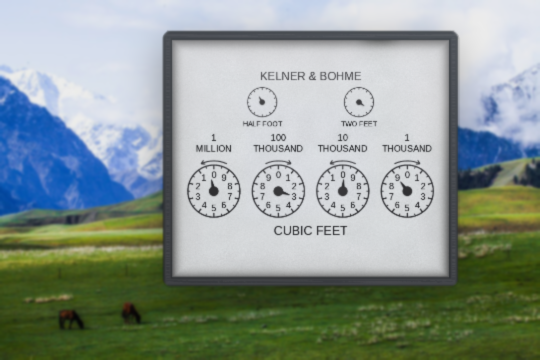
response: 29900; ft³
